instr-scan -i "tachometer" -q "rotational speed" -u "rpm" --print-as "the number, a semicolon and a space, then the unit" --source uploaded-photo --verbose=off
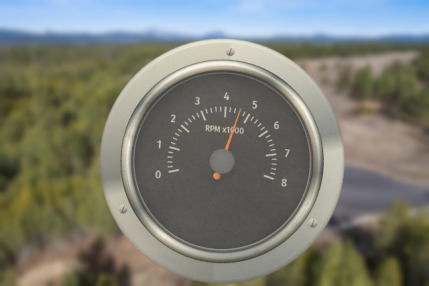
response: 4600; rpm
